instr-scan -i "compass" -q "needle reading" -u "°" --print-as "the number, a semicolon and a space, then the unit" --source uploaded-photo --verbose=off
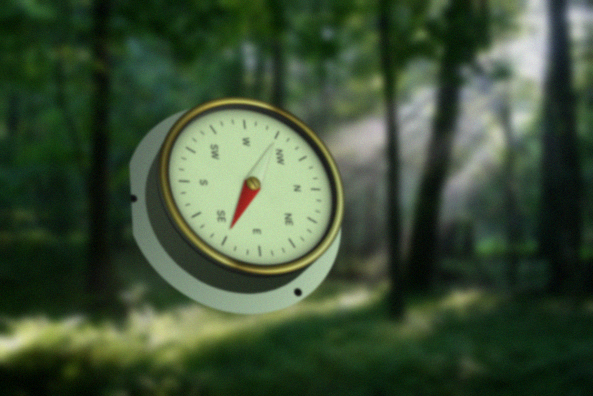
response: 120; °
